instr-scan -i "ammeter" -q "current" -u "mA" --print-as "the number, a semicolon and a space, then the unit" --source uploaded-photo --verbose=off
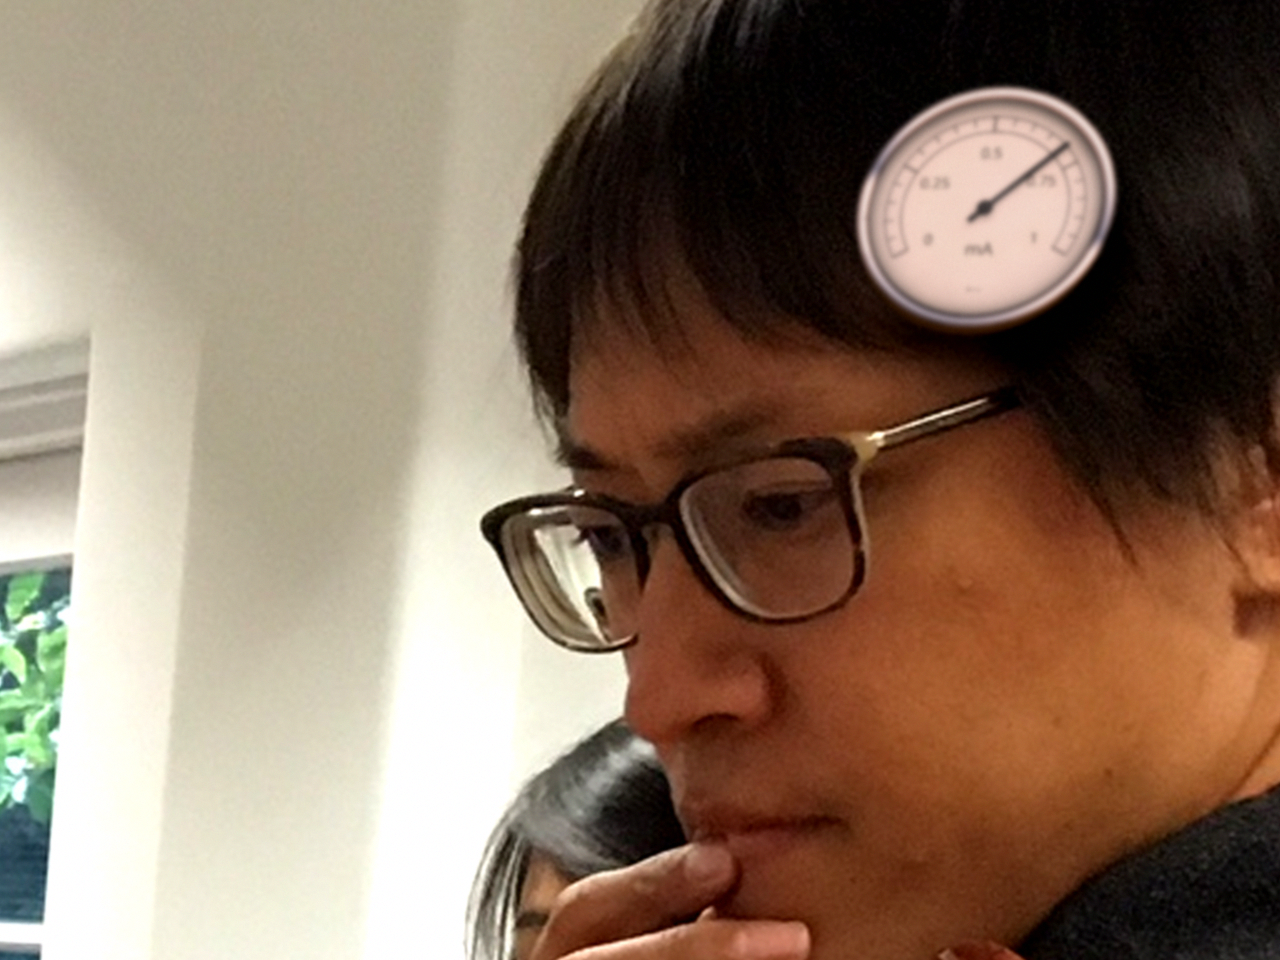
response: 0.7; mA
